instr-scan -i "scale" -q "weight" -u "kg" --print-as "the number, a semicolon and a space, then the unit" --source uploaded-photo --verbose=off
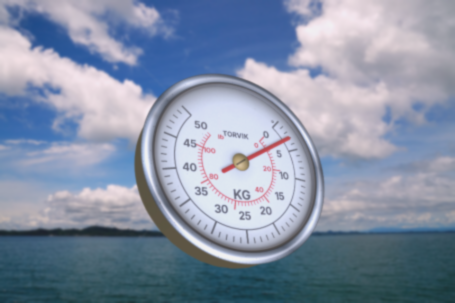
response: 3; kg
